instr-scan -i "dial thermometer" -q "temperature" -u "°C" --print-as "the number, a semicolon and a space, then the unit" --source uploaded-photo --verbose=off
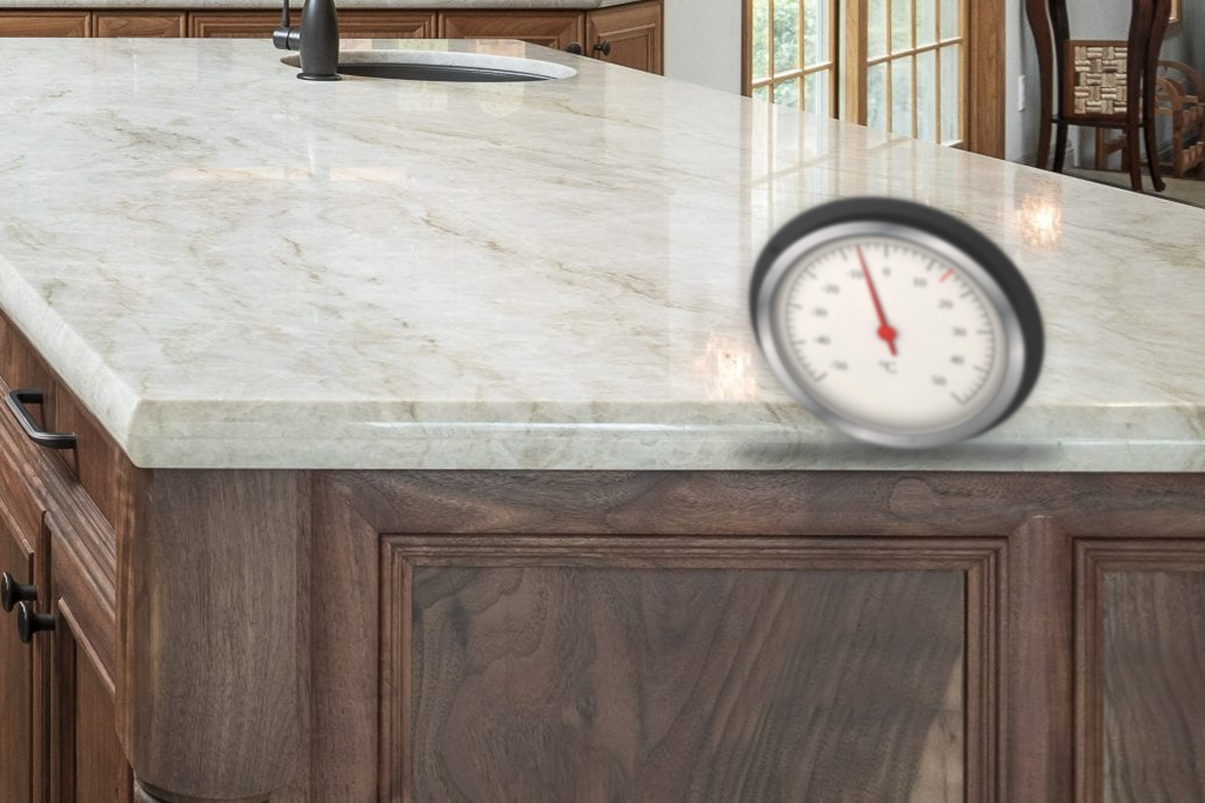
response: -6; °C
